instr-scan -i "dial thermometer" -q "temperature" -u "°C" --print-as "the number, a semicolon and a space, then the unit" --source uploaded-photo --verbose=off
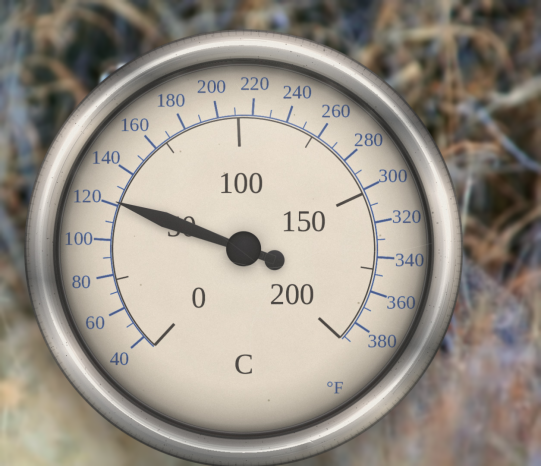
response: 50; °C
